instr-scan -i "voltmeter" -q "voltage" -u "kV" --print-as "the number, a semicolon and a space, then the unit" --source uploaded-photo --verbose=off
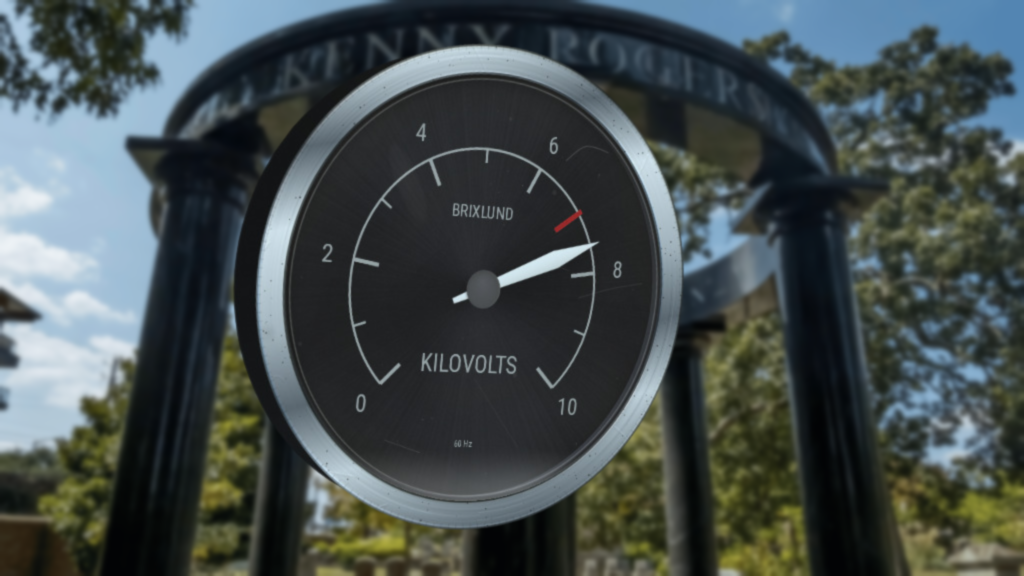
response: 7.5; kV
